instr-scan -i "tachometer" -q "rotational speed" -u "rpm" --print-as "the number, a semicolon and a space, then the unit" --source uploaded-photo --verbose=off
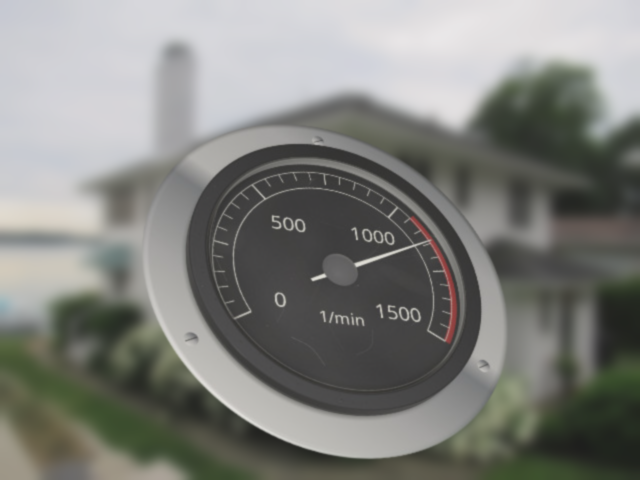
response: 1150; rpm
